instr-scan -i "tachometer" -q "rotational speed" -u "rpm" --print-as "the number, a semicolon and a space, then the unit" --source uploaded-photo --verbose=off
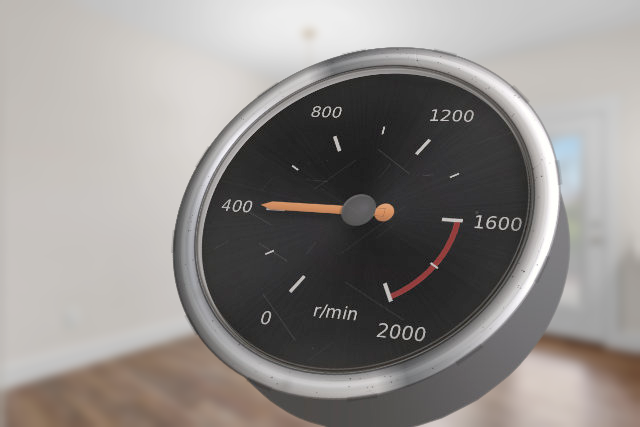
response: 400; rpm
